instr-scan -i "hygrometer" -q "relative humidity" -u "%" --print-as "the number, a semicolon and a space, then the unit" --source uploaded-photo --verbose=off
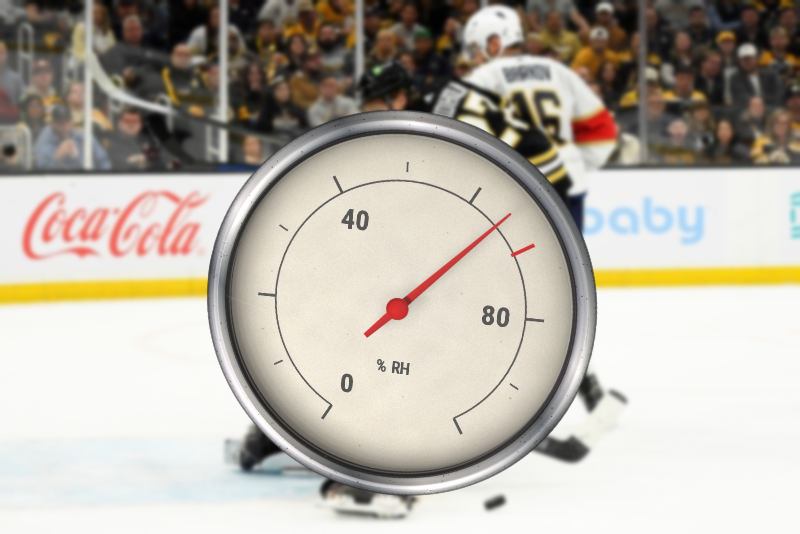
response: 65; %
